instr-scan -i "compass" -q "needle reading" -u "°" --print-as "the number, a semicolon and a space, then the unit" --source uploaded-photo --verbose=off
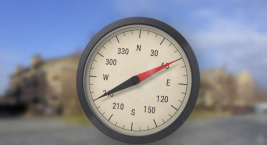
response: 60; °
